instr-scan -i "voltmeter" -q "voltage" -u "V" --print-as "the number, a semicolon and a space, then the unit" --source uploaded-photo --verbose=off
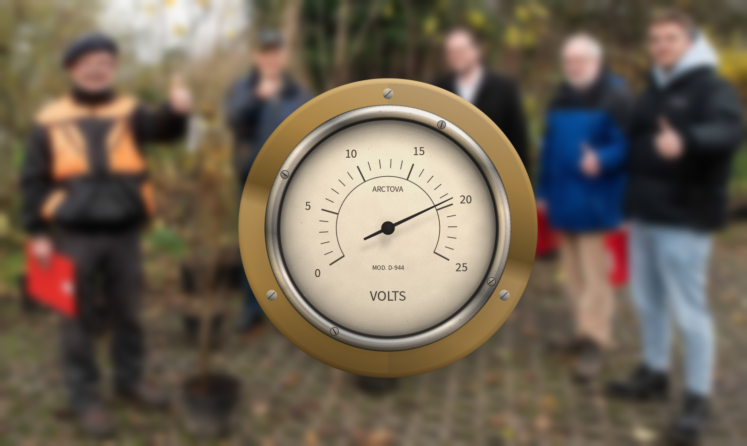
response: 19.5; V
